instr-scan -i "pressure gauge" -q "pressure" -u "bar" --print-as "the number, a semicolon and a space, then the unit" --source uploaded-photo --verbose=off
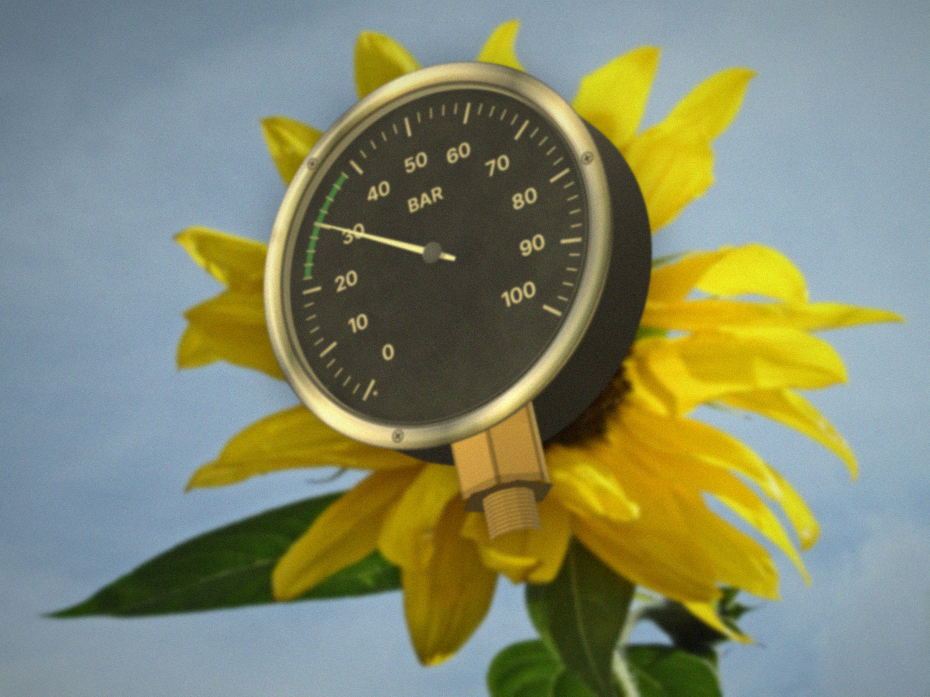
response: 30; bar
